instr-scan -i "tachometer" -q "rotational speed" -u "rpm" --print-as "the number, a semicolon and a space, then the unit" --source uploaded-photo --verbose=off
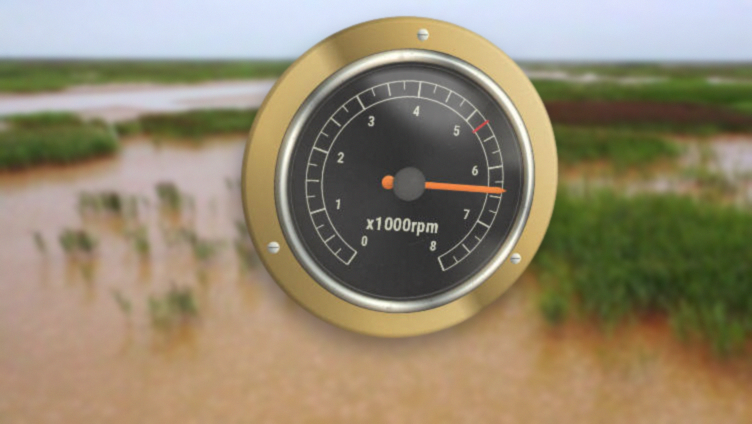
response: 6375; rpm
